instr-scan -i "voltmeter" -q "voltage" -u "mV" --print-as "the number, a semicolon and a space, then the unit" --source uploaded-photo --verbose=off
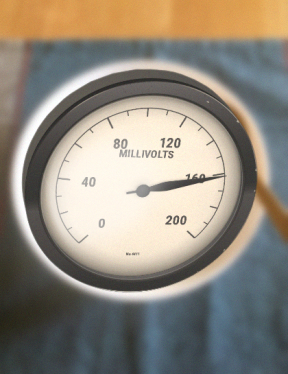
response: 160; mV
